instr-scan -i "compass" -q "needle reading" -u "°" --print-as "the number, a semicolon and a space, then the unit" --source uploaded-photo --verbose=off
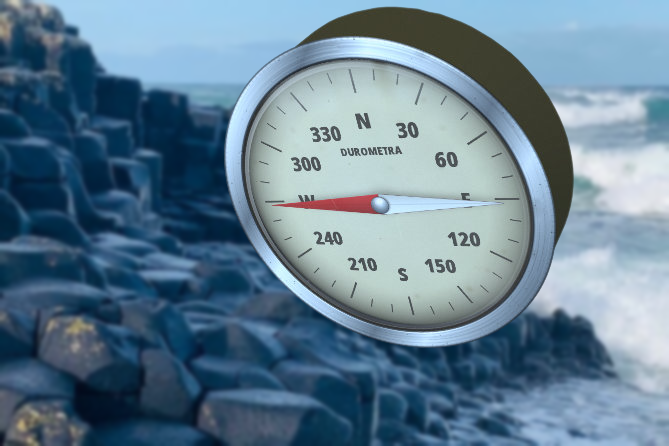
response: 270; °
